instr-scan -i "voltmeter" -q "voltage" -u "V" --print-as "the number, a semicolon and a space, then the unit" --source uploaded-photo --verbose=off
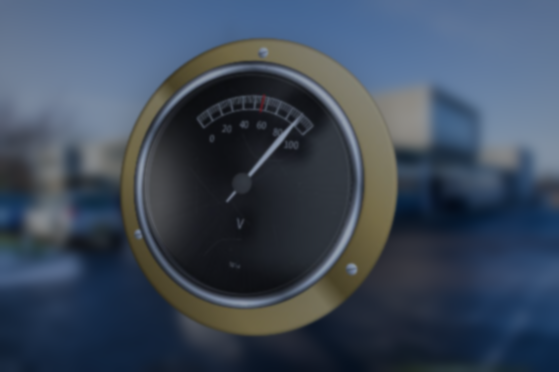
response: 90; V
